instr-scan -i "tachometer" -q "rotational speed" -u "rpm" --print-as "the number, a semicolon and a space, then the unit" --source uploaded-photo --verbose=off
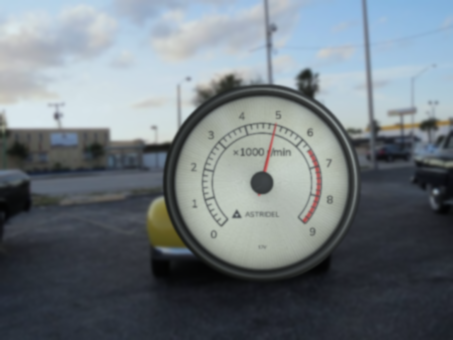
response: 5000; rpm
